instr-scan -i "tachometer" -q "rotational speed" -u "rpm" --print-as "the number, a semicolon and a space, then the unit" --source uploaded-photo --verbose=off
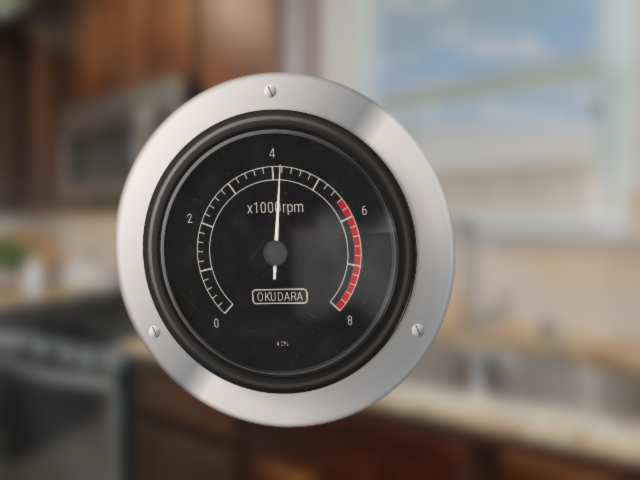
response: 4200; rpm
